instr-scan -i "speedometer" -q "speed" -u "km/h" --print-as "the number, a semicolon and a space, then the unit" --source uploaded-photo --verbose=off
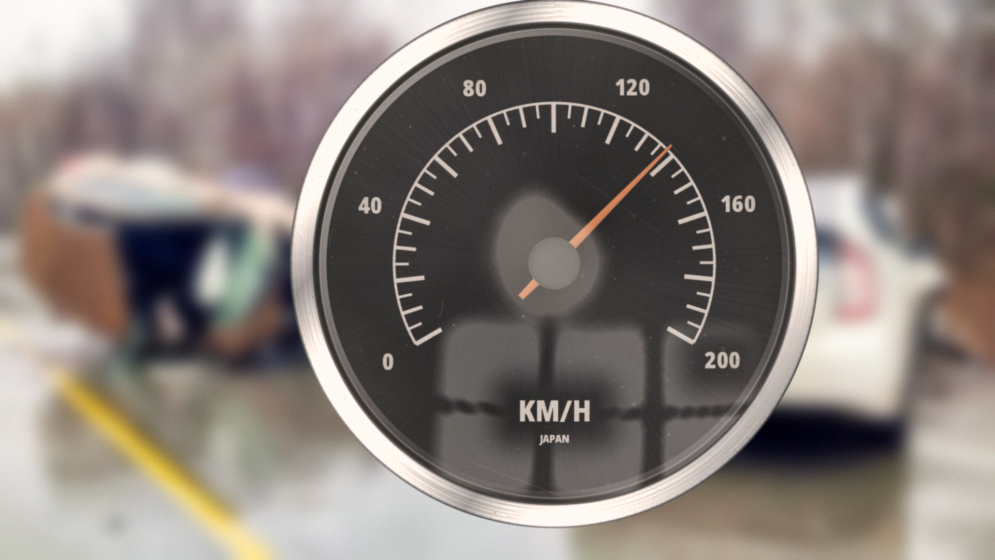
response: 137.5; km/h
